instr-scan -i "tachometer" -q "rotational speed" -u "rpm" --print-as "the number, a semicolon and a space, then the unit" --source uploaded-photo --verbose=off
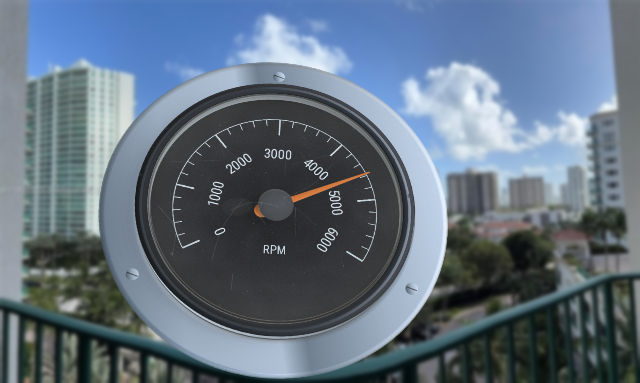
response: 4600; rpm
